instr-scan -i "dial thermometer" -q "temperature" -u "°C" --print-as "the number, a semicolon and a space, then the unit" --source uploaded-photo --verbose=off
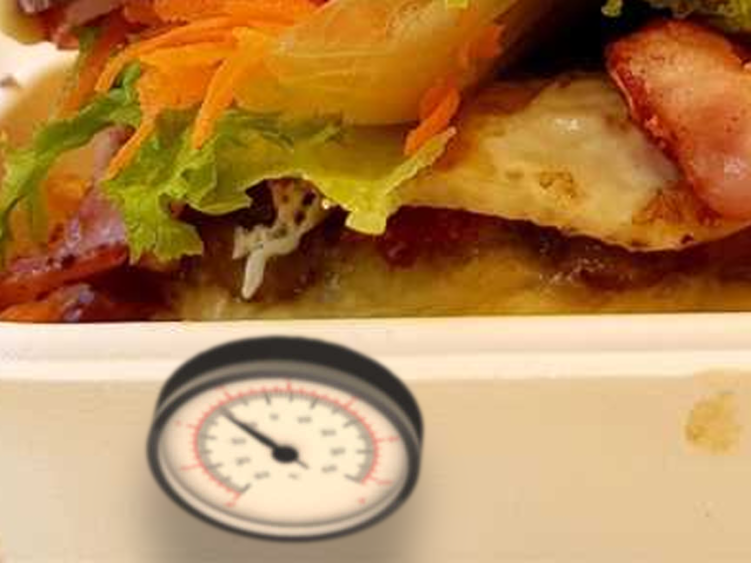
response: -10; °C
